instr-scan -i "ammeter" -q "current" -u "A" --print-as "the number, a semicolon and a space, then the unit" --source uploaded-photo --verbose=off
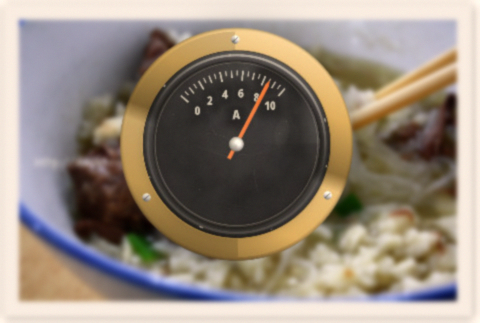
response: 8.5; A
